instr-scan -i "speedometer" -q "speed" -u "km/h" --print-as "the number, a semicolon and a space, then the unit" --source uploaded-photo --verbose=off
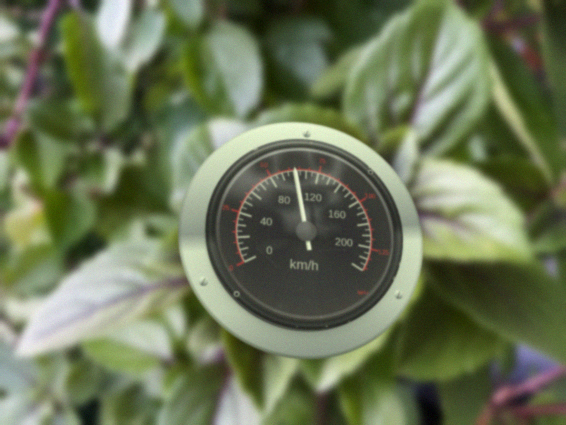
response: 100; km/h
